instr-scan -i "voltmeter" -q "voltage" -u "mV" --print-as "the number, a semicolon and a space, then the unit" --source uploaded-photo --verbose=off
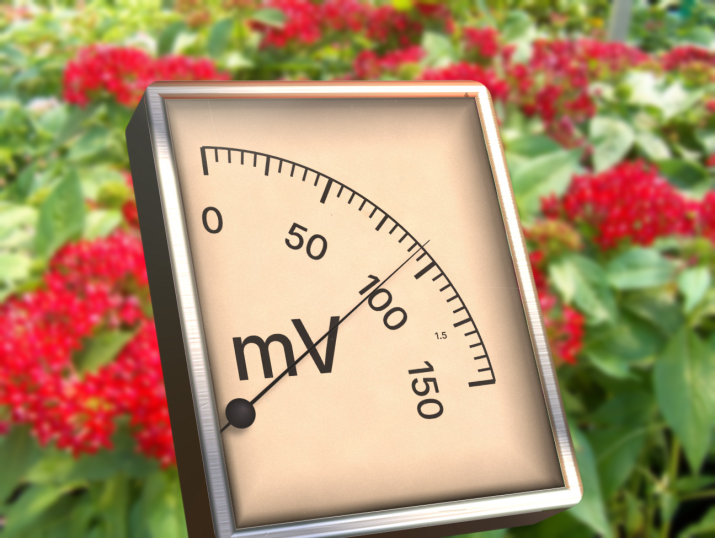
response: 92.5; mV
